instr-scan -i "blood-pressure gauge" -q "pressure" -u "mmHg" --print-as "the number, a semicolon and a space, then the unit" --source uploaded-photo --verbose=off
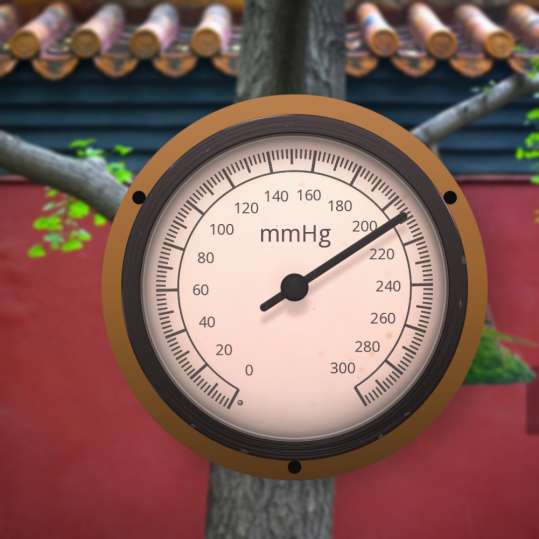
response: 208; mmHg
